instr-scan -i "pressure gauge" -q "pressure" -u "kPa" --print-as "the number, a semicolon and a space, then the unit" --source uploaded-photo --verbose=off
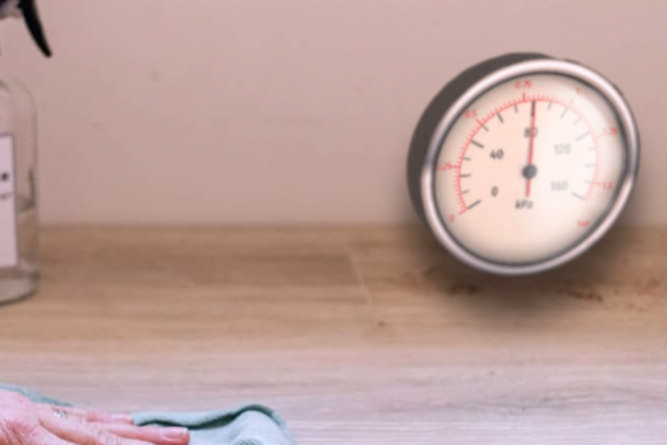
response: 80; kPa
